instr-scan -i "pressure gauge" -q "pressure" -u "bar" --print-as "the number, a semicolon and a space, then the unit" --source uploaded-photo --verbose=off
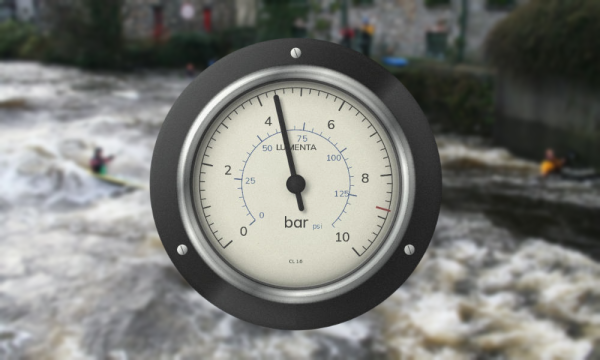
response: 4.4; bar
